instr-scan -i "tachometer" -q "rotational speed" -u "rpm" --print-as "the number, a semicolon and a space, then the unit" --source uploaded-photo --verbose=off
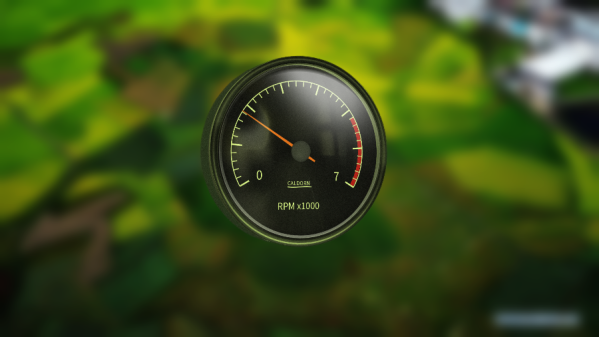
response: 1800; rpm
